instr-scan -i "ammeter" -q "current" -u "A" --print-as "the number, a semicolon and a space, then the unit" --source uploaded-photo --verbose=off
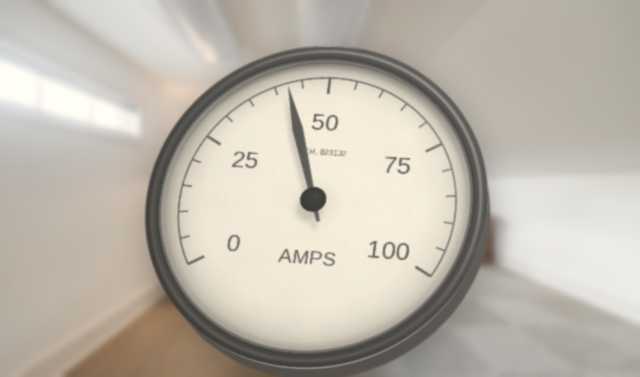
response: 42.5; A
